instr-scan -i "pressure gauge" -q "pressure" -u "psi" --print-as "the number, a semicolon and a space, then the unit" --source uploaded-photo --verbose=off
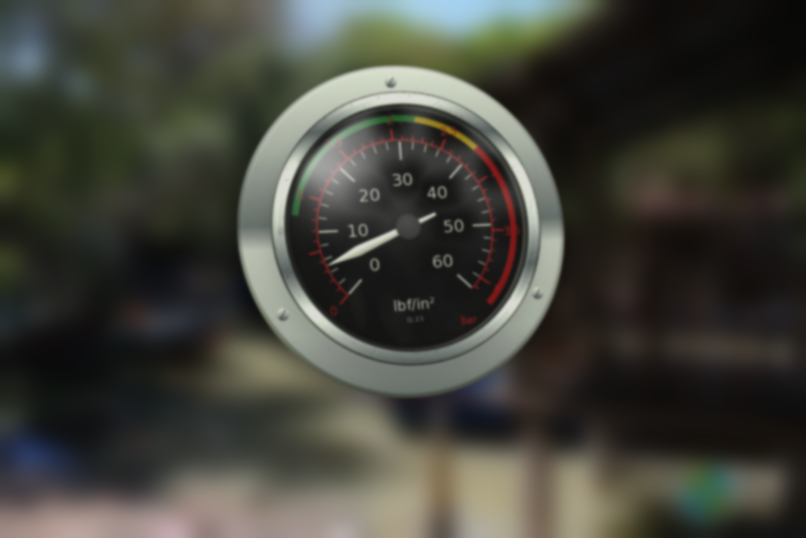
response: 5; psi
